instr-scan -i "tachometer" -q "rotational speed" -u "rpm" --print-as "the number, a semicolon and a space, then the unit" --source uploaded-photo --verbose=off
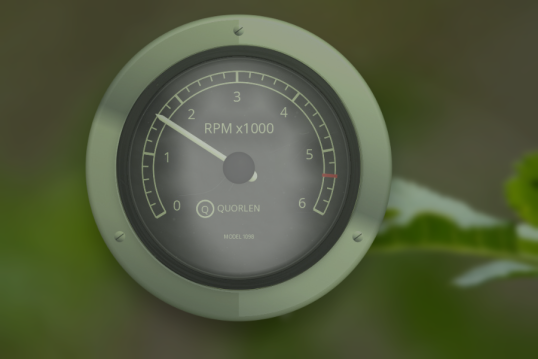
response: 1600; rpm
